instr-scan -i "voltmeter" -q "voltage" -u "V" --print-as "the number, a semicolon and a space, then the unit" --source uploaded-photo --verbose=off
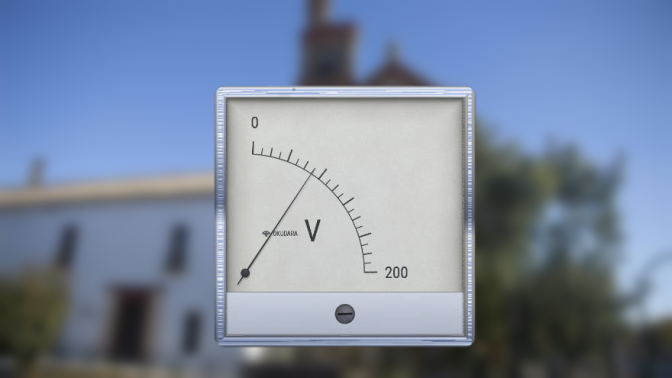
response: 70; V
